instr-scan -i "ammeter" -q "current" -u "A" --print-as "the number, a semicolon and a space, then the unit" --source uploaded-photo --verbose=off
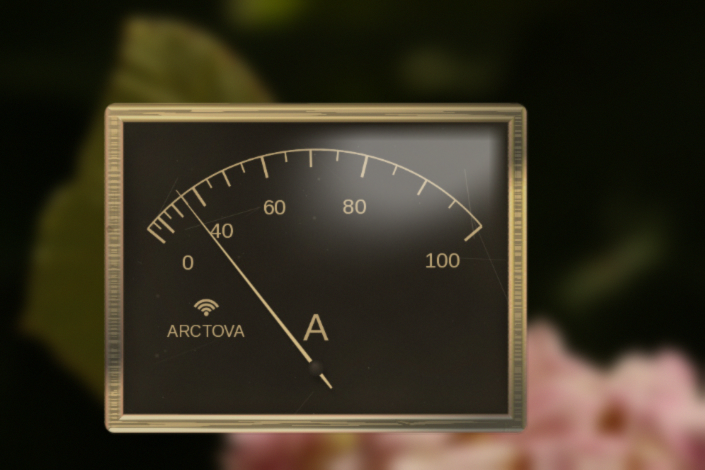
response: 35; A
